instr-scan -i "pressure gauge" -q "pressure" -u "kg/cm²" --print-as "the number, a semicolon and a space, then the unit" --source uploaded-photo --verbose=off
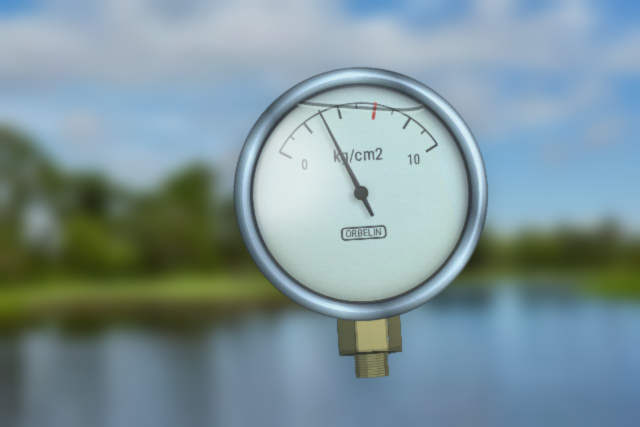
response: 3; kg/cm²
